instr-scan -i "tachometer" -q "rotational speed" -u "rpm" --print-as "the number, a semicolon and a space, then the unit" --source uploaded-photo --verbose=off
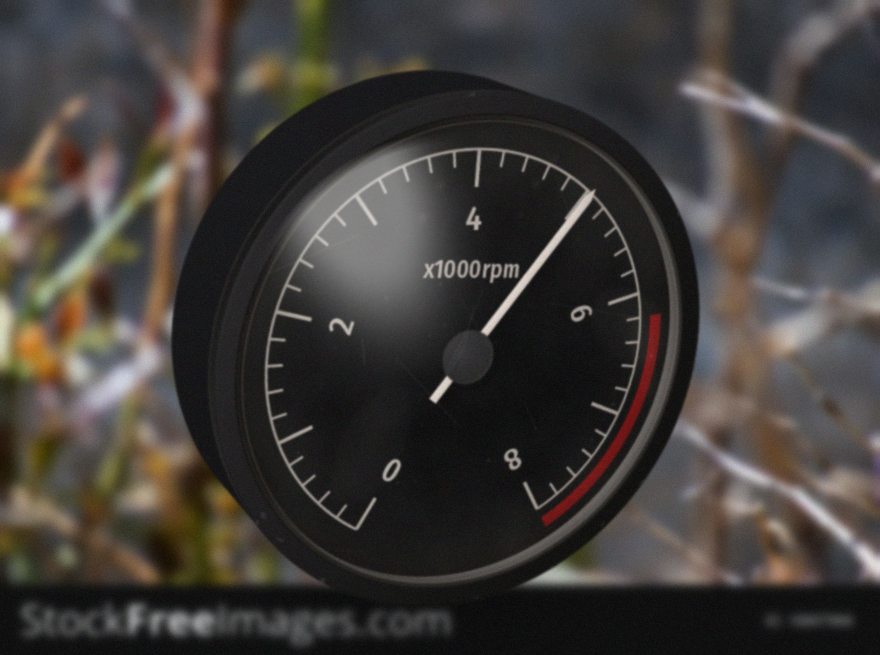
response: 5000; rpm
